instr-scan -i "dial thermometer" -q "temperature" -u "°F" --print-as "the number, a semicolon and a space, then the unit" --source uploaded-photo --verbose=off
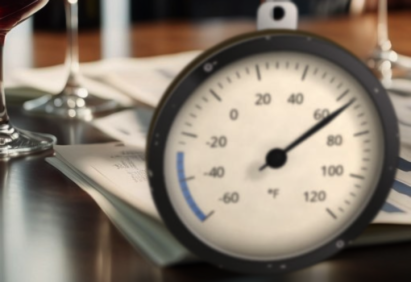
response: 64; °F
